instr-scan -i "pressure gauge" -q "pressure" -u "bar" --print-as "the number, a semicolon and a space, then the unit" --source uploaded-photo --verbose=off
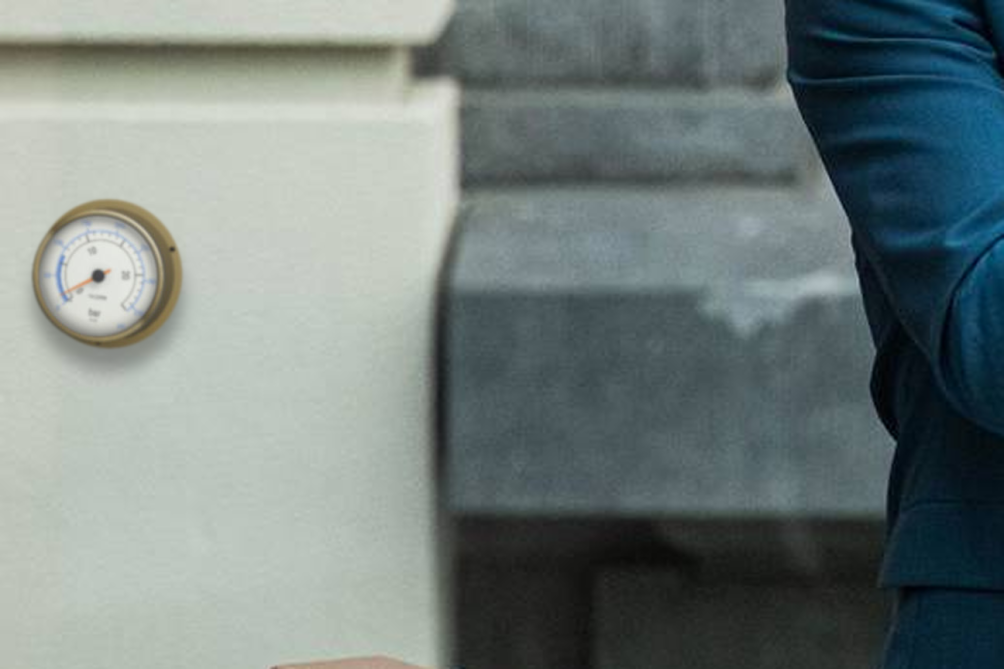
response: 1; bar
